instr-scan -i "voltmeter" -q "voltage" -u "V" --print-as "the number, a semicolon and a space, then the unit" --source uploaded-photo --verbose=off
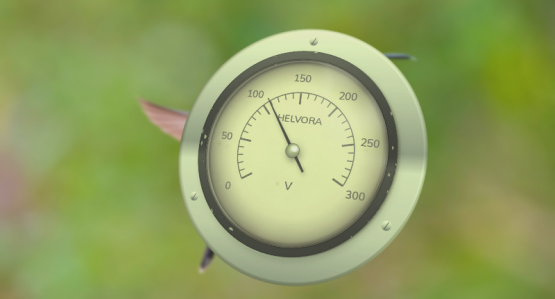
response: 110; V
